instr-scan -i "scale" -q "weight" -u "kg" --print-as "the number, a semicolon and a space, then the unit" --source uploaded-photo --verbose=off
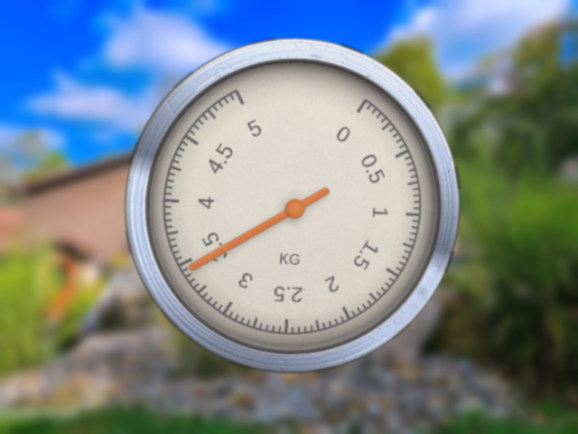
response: 3.45; kg
